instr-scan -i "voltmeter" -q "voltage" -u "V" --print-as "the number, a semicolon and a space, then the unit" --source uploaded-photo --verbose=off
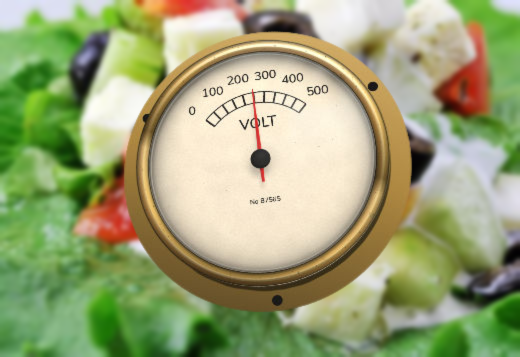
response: 250; V
